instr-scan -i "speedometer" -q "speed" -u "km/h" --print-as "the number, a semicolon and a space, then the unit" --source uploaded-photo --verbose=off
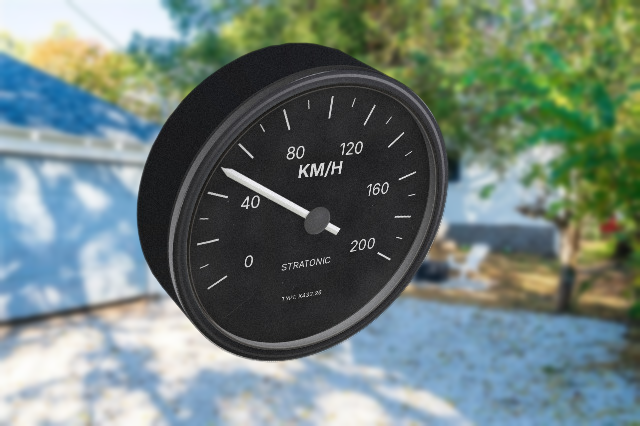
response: 50; km/h
